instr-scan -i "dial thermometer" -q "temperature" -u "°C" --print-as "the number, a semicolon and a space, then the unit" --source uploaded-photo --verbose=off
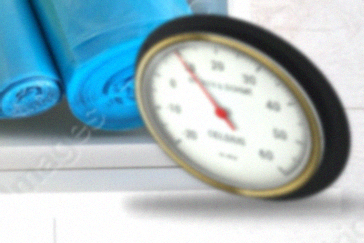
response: 10; °C
